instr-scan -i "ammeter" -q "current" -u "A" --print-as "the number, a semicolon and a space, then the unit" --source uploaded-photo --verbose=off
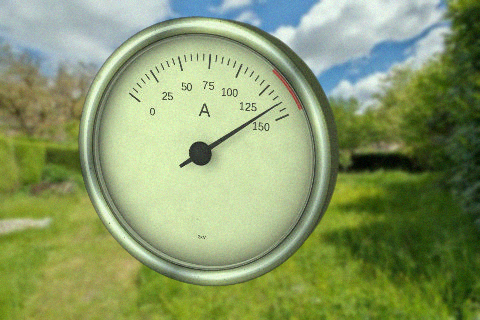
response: 140; A
